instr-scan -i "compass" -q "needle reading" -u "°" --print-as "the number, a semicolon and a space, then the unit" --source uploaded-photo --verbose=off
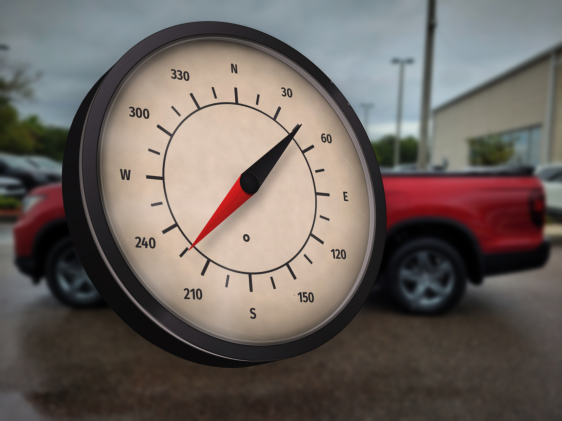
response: 225; °
